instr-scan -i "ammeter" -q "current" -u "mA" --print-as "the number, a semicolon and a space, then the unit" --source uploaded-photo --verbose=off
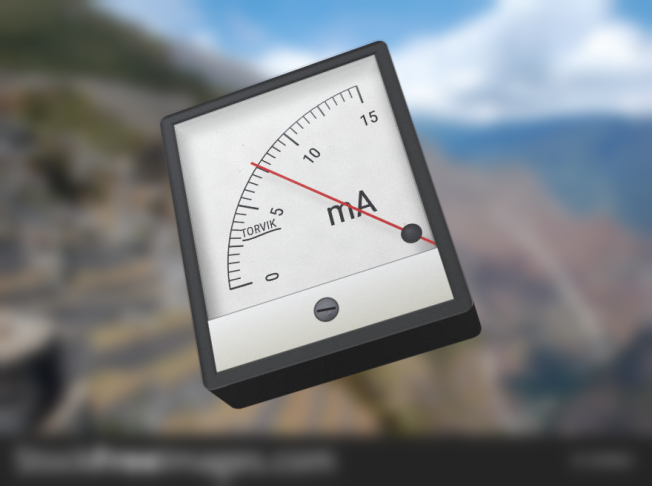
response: 7.5; mA
